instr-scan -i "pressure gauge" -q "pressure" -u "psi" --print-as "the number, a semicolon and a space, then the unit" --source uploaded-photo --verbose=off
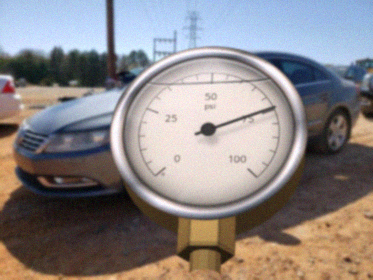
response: 75; psi
